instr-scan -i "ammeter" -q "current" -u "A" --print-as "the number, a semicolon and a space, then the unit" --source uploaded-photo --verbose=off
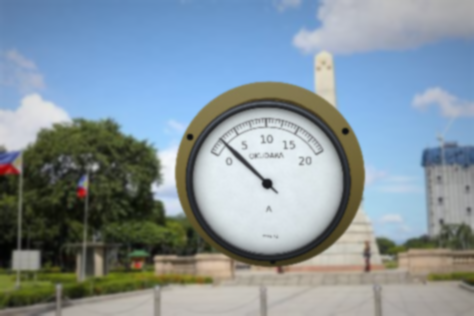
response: 2.5; A
